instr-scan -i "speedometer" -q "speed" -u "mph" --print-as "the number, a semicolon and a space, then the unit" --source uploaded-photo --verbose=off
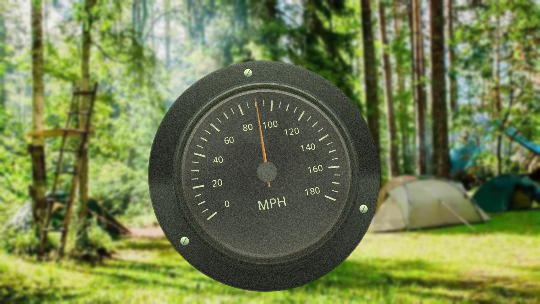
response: 90; mph
